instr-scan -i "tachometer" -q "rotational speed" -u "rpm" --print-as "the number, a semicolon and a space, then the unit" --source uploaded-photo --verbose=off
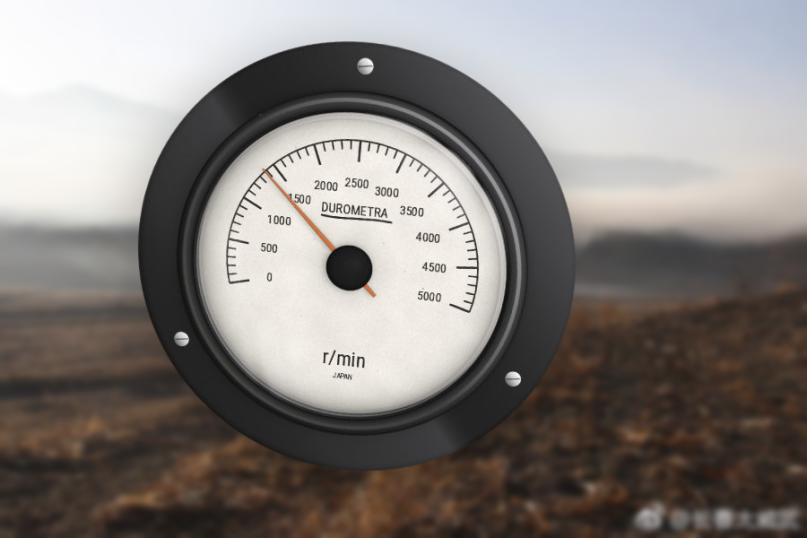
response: 1400; rpm
